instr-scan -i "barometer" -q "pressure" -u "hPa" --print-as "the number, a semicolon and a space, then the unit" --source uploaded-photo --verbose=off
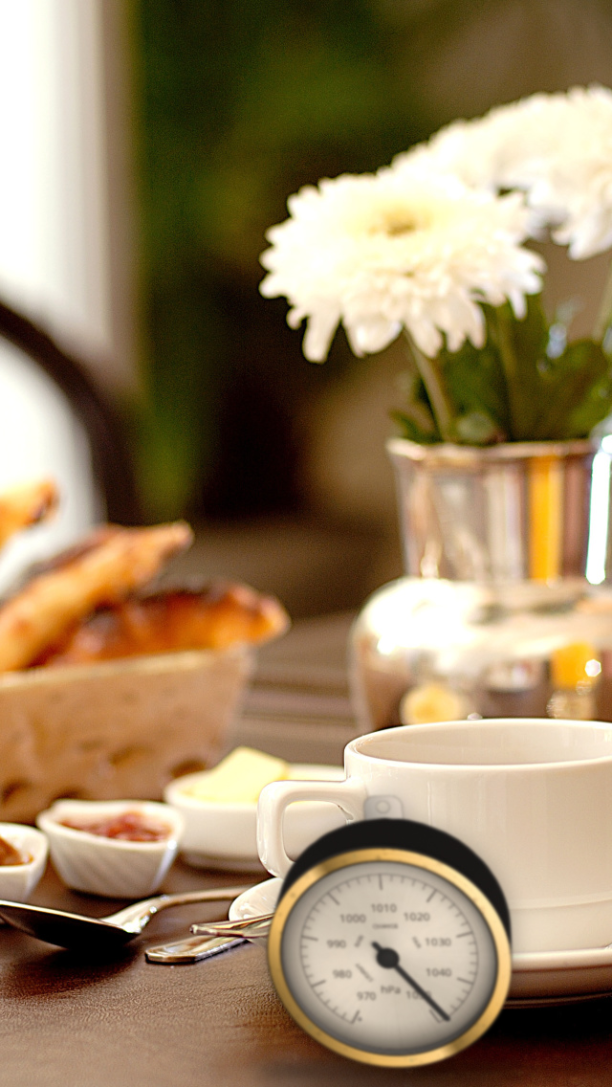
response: 1048; hPa
